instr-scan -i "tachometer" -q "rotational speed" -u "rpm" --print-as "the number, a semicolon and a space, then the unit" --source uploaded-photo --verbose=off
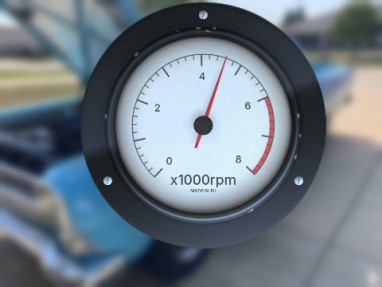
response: 4600; rpm
